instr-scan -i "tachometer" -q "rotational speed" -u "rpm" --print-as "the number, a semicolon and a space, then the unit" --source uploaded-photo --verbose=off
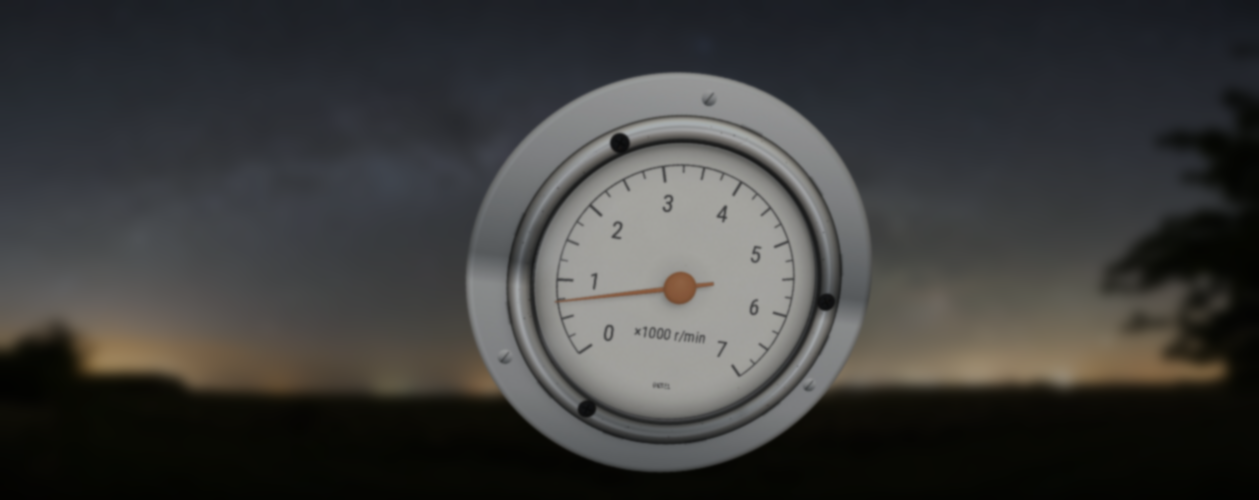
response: 750; rpm
